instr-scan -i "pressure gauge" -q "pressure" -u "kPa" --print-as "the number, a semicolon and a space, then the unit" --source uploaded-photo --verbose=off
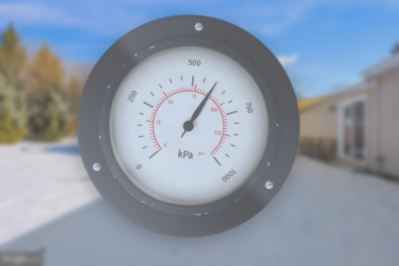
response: 600; kPa
